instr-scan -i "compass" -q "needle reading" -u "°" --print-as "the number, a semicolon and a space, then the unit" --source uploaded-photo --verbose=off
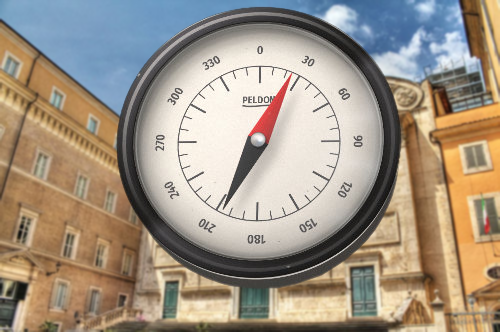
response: 25; °
